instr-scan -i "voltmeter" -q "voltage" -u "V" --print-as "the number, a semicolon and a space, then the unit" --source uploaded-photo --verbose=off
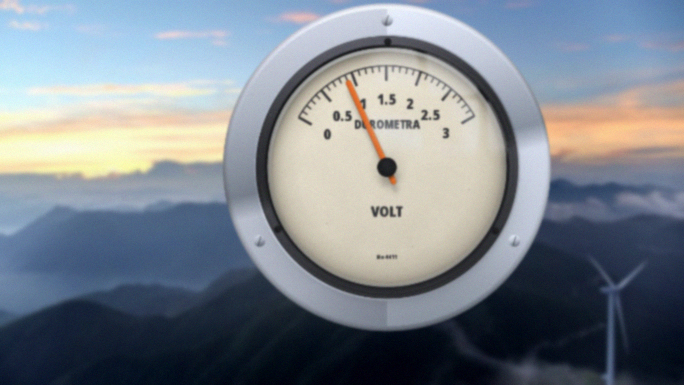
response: 0.9; V
